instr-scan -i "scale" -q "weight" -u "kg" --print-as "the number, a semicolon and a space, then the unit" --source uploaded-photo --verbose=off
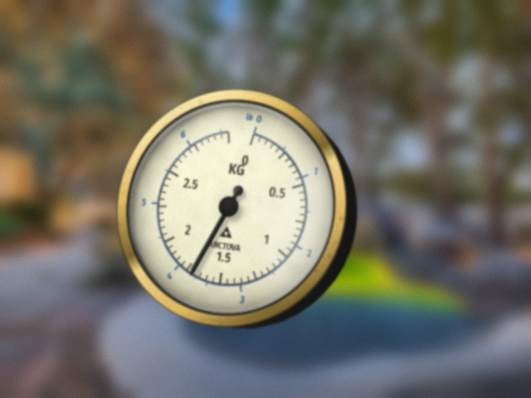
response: 1.7; kg
